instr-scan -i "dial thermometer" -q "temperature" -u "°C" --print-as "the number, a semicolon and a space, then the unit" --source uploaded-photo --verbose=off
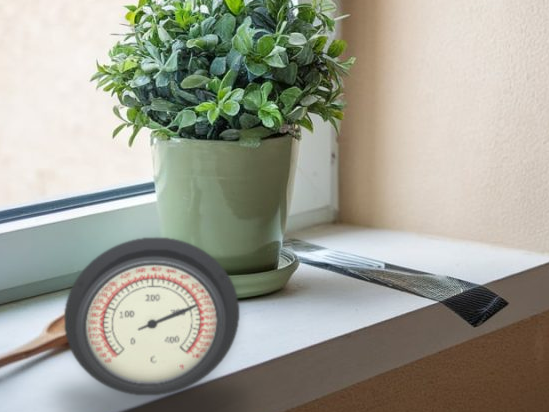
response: 300; °C
